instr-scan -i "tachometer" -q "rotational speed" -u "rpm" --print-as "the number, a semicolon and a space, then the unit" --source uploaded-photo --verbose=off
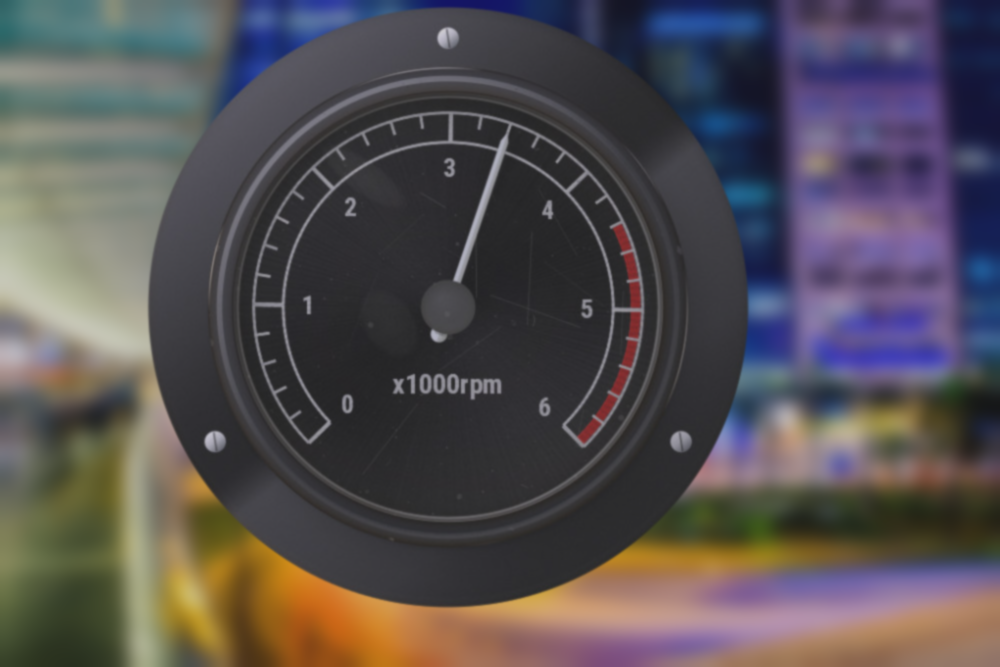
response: 3400; rpm
